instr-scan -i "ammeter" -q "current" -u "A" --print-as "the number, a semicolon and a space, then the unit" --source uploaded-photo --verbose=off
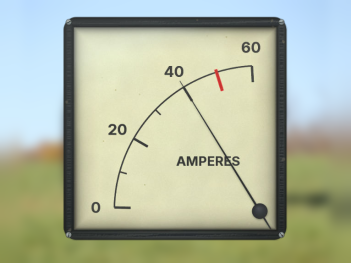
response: 40; A
